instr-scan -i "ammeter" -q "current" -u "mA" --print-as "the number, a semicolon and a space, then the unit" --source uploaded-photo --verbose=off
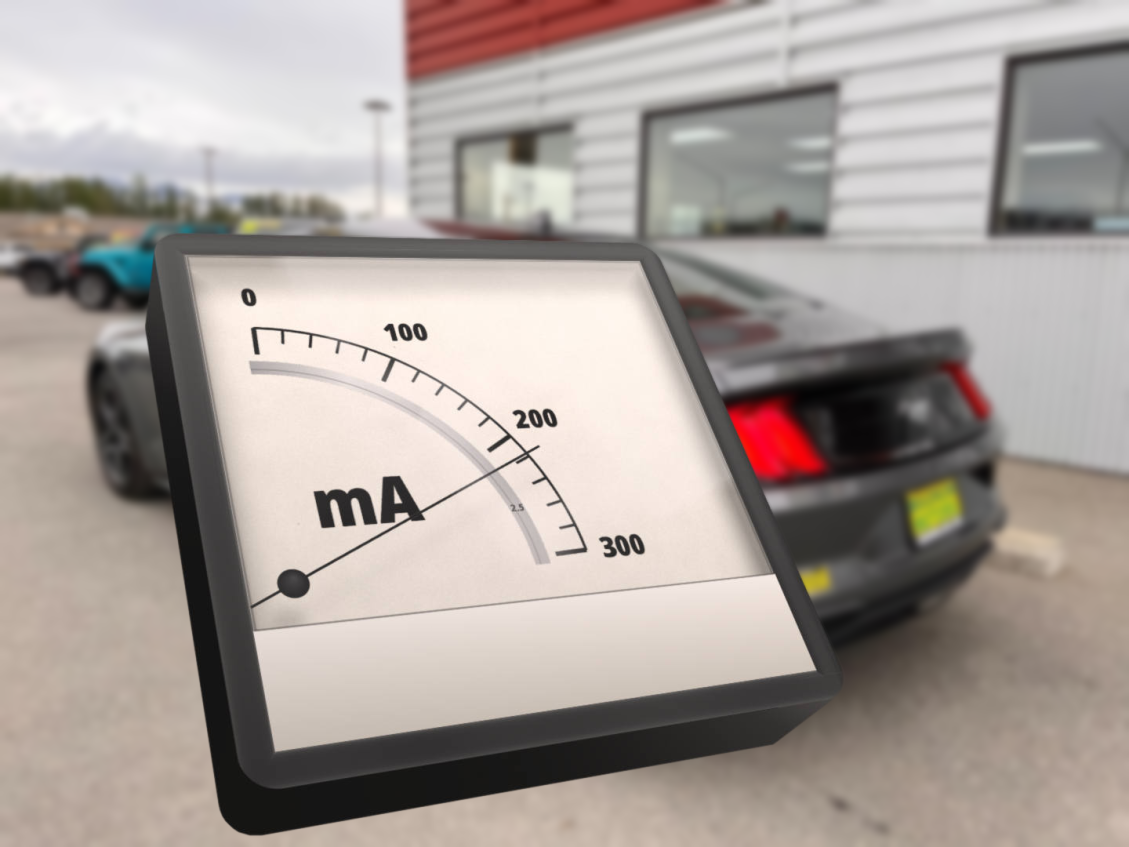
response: 220; mA
